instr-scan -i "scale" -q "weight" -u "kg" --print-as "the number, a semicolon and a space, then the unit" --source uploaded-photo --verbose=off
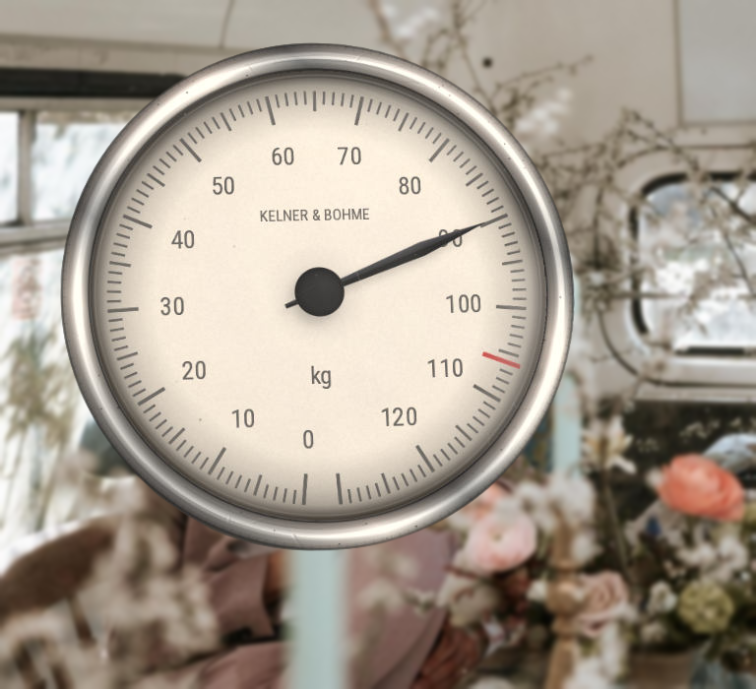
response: 90; kg
